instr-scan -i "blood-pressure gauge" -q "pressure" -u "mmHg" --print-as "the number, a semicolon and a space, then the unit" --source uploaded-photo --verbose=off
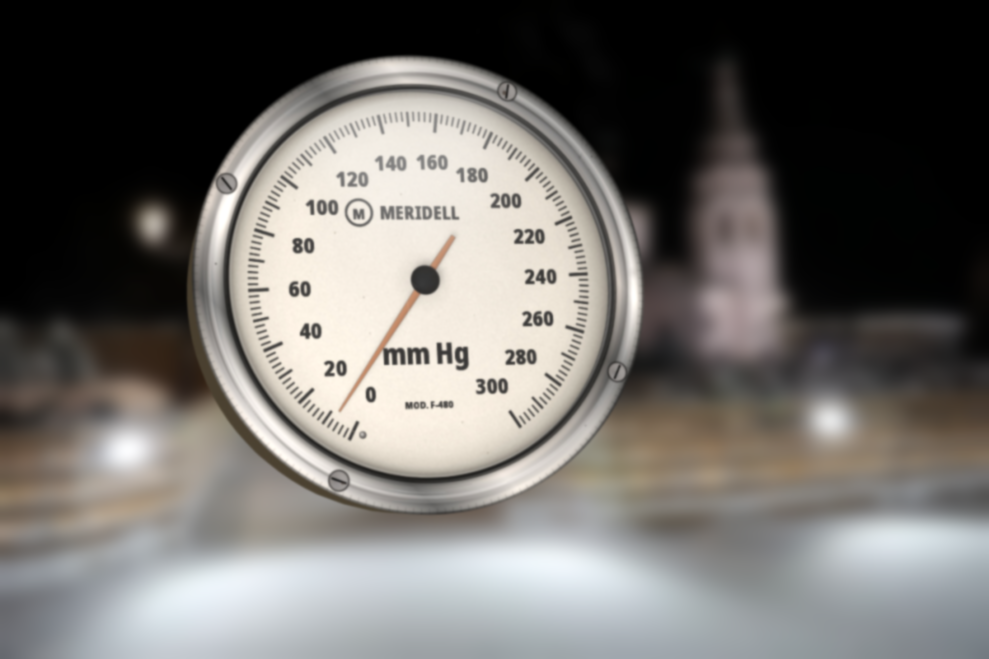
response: 8; mmHg
